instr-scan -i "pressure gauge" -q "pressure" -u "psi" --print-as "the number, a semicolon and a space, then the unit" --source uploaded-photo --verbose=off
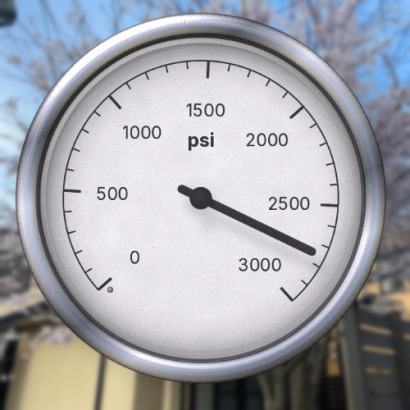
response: 2750; psi
